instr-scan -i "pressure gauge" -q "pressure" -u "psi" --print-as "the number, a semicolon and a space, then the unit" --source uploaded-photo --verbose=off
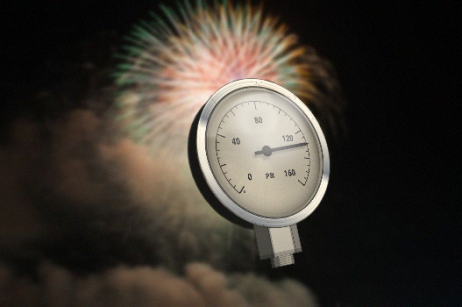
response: 130; psi
